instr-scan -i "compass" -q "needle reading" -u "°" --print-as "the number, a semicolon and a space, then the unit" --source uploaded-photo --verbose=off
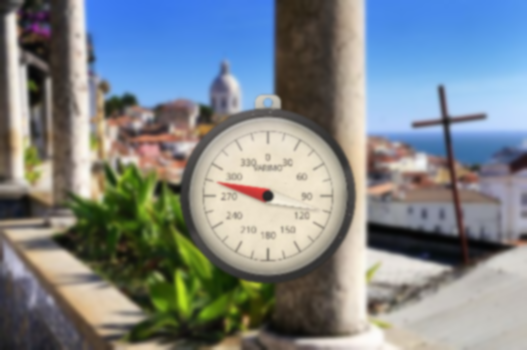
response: 285; °
